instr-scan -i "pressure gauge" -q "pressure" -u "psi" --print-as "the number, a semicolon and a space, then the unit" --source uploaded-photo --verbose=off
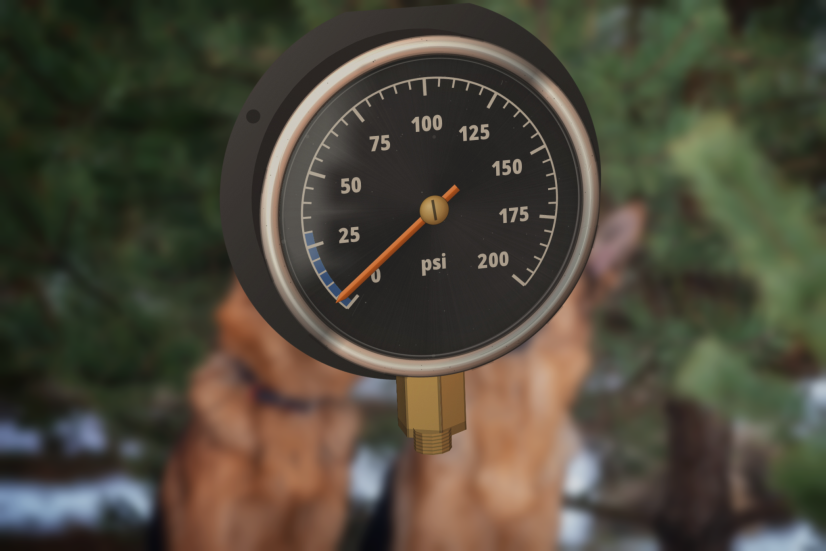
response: 5; psi
